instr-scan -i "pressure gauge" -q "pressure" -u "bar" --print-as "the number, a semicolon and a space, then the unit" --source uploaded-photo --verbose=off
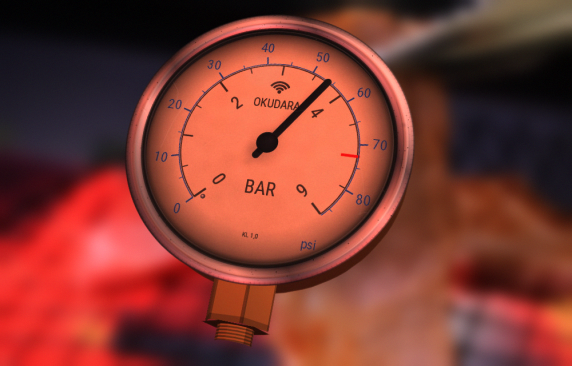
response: 3.75; bar
